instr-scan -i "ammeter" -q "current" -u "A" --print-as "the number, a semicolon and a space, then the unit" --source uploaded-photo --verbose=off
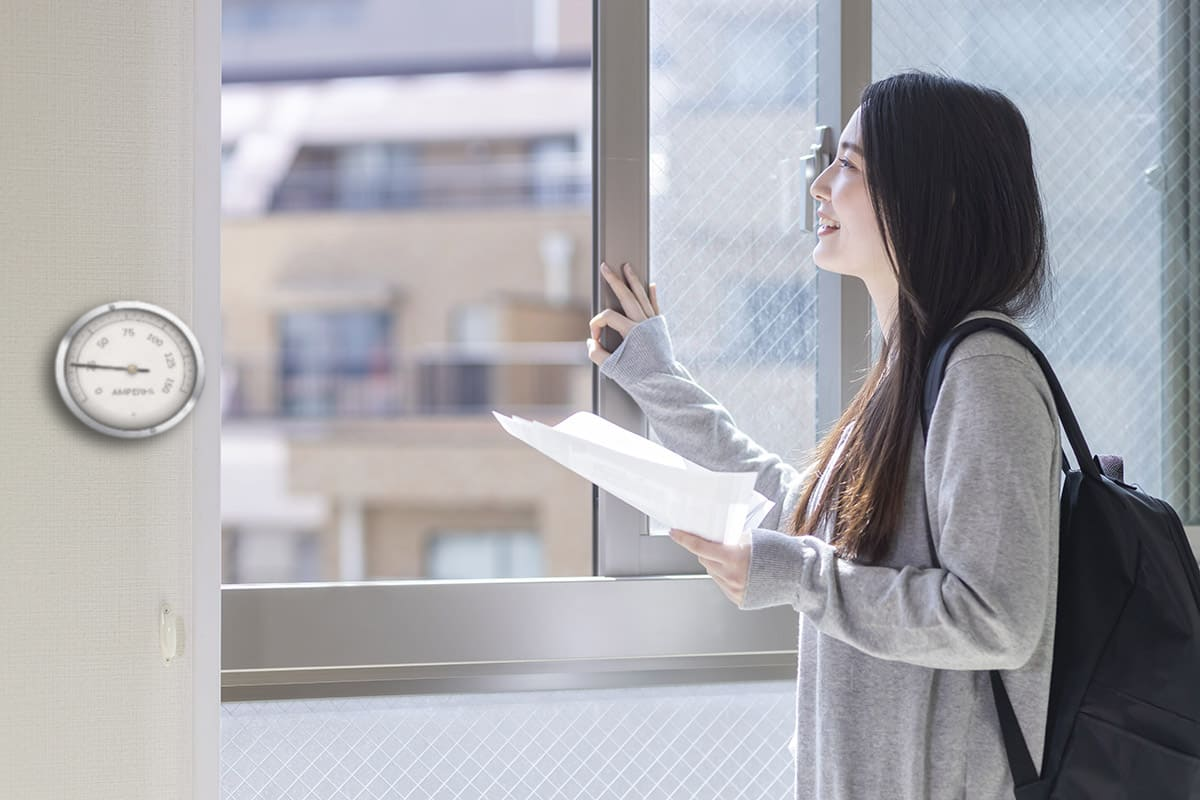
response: 25; A
